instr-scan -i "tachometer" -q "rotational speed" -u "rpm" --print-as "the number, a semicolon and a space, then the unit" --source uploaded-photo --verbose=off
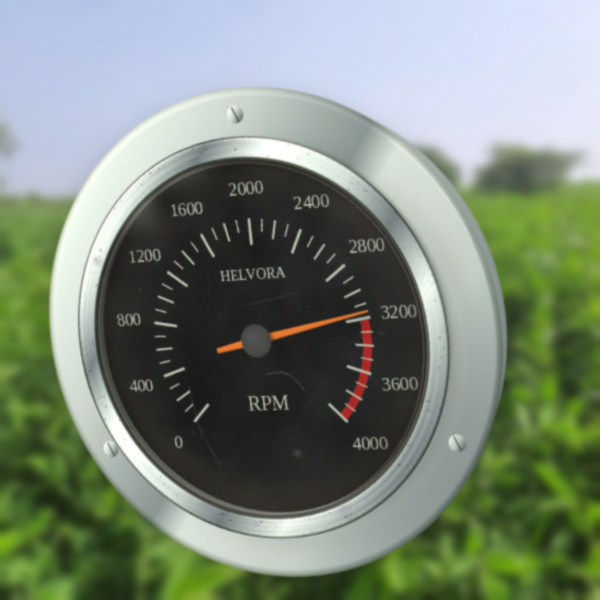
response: 3150; rpm
